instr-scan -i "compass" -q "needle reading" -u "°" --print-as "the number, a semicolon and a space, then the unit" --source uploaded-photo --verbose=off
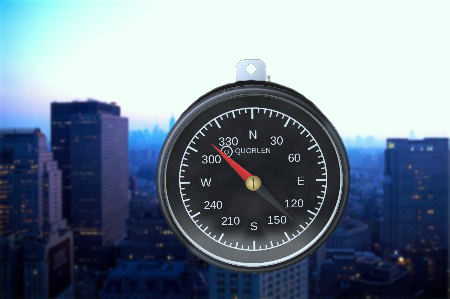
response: 315; °
